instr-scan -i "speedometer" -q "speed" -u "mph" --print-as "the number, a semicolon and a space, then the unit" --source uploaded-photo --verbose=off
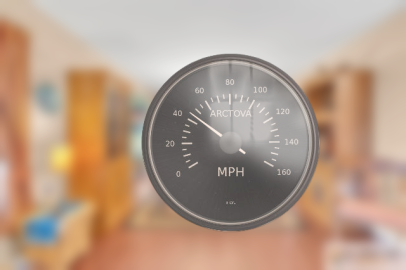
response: 45; mph
